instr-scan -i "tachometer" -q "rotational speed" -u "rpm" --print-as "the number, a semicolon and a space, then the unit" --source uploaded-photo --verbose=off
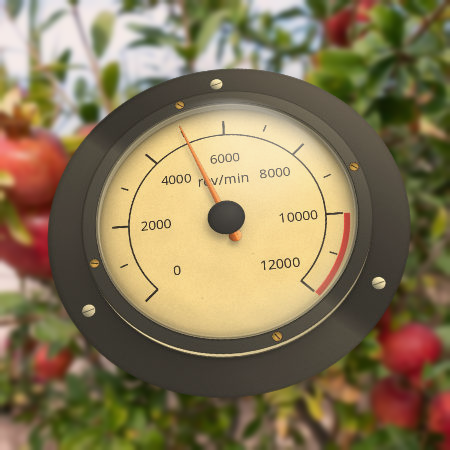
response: 5000; rpm
